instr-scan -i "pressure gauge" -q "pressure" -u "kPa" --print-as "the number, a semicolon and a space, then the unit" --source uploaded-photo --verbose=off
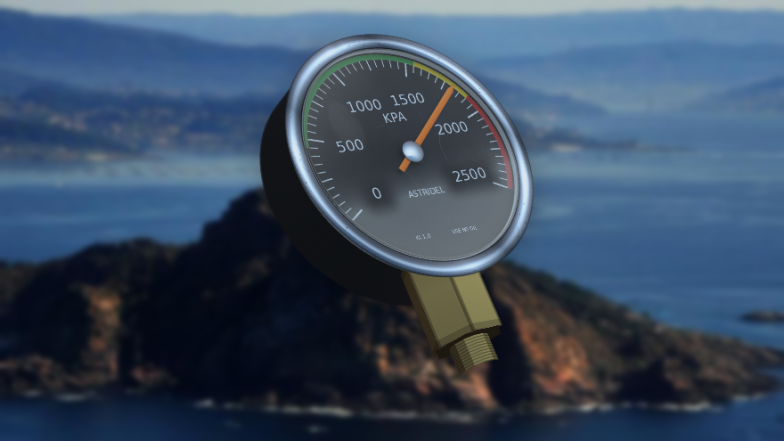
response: 1800; kPa
